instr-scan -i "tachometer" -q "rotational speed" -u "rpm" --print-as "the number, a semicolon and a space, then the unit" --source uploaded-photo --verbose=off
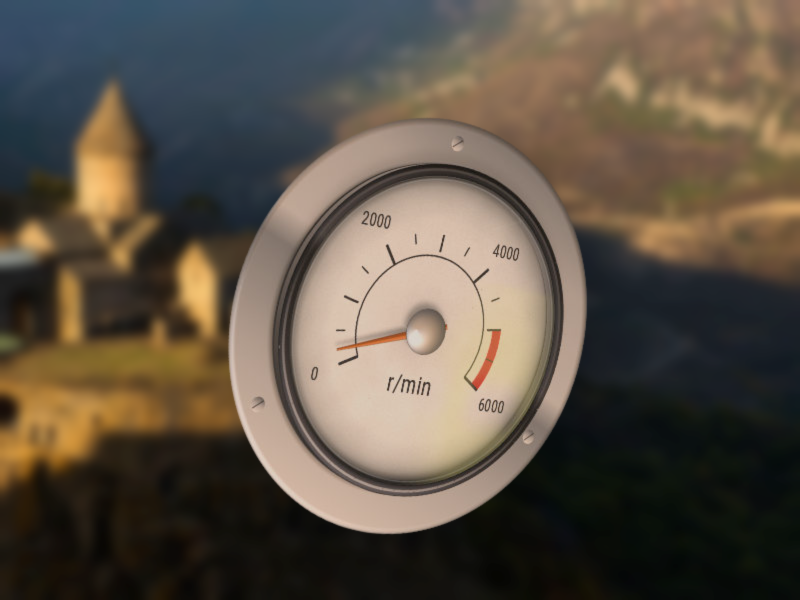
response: 250; rpm
